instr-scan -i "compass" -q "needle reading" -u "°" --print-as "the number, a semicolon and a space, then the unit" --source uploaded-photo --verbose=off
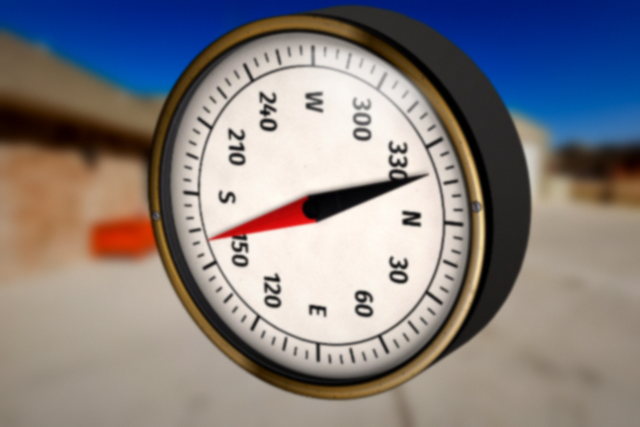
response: 160; °
